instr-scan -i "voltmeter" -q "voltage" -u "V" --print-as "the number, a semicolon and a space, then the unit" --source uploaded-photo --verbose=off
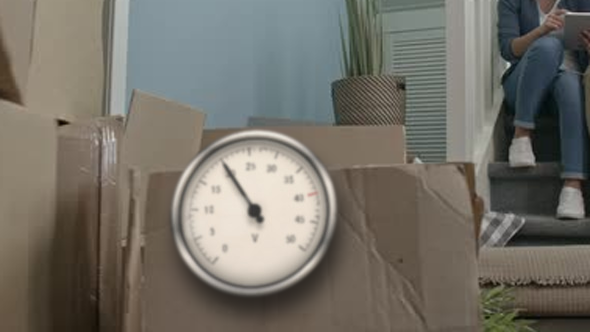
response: 20; V
